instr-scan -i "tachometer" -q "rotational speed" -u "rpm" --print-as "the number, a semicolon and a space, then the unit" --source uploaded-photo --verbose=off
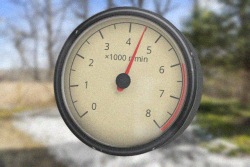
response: 4500; rpm
